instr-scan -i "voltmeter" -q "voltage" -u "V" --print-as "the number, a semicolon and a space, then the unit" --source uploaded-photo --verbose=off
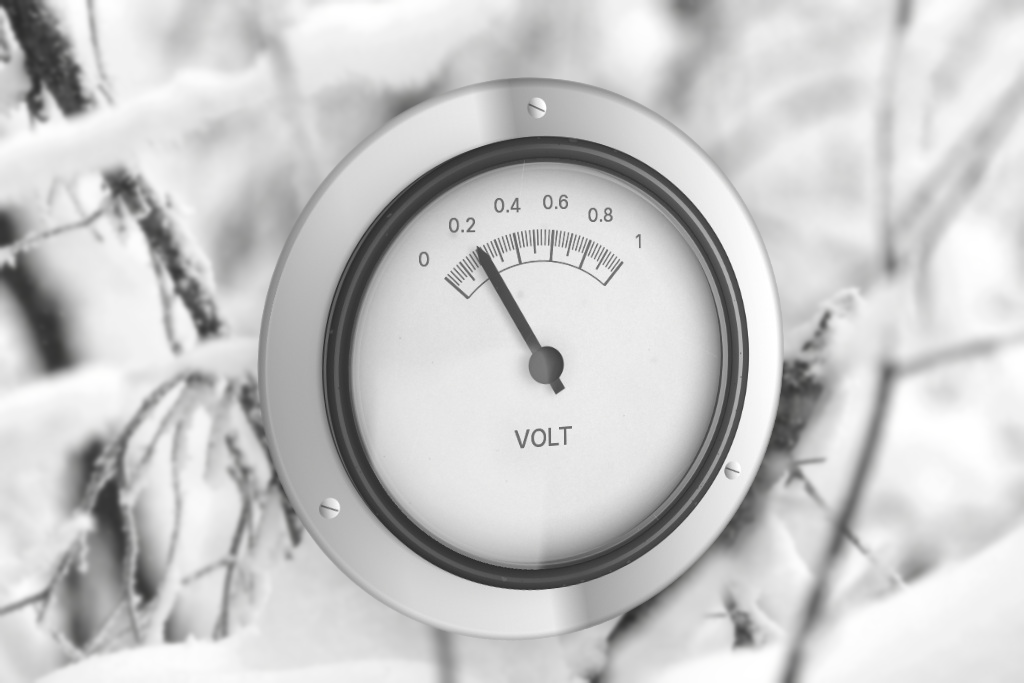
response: 0.2; V
